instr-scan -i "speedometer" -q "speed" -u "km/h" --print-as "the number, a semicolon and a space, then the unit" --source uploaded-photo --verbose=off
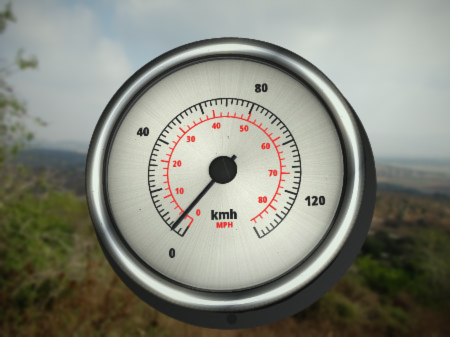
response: 4; km/h
